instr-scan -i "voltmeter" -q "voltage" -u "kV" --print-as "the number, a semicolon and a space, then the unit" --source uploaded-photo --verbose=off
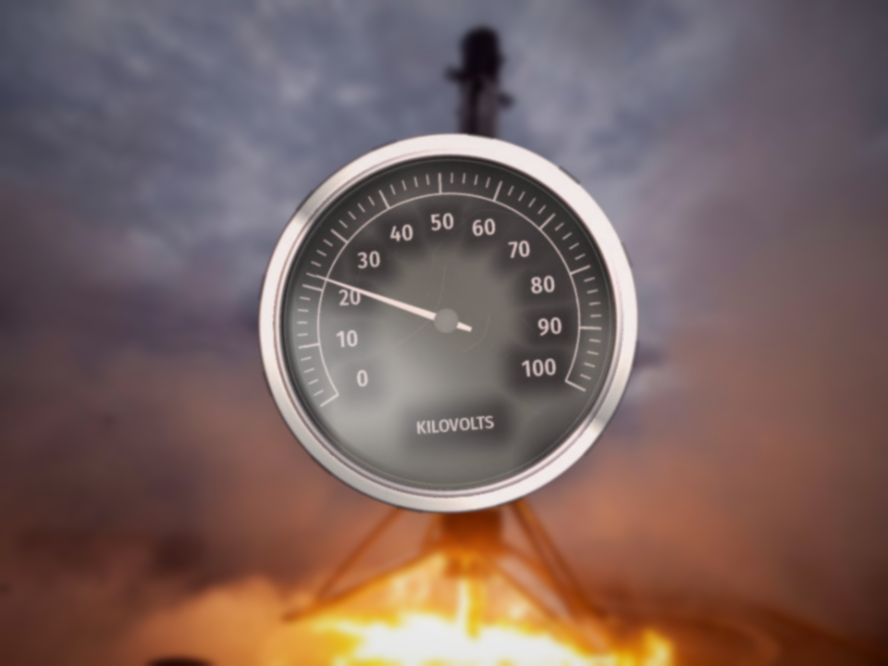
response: 22; kV
